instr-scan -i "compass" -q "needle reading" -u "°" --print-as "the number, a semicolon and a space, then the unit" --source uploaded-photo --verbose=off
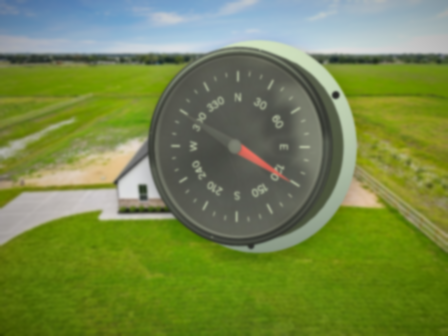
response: 120; °
